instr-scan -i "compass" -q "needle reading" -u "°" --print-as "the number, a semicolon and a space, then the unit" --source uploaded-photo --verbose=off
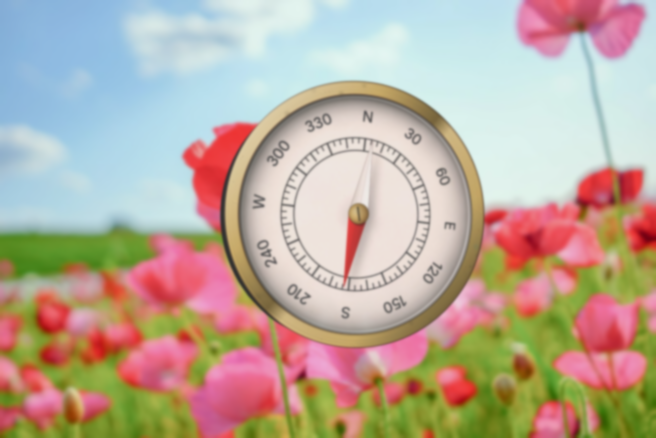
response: 185; °
